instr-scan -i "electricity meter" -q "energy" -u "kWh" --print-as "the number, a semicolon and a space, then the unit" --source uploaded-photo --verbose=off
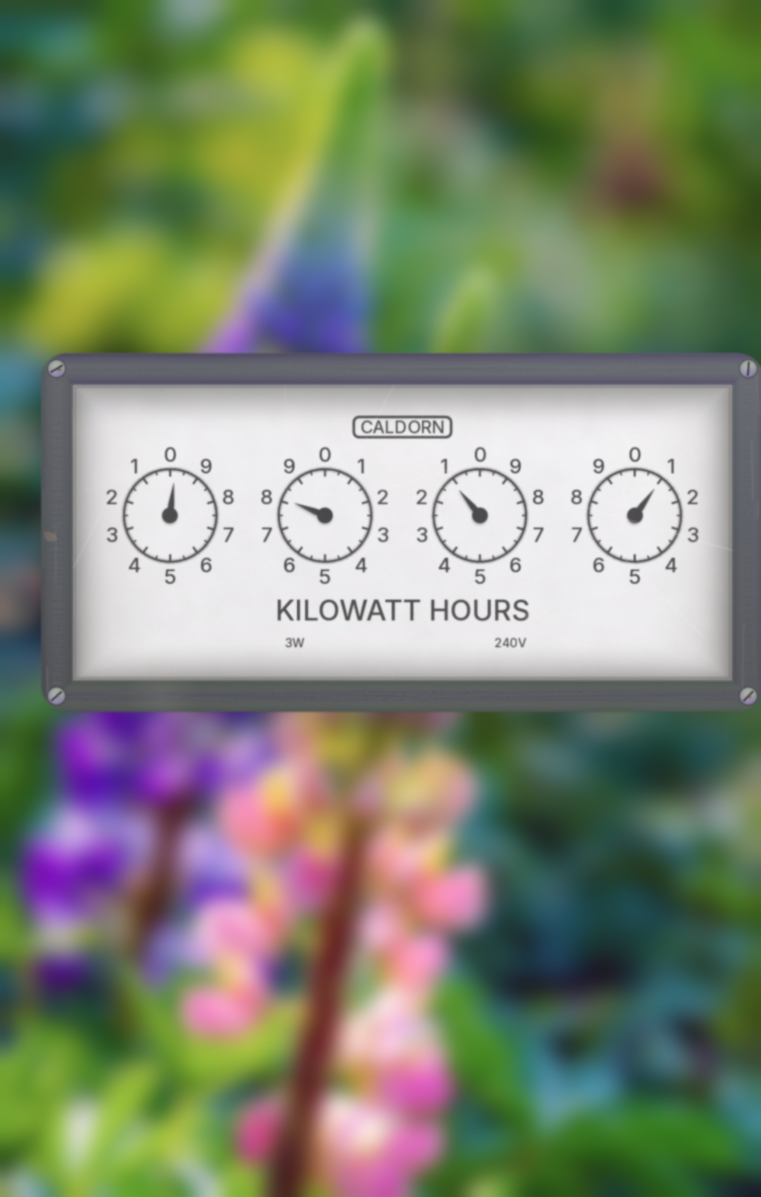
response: 9811; kWh
